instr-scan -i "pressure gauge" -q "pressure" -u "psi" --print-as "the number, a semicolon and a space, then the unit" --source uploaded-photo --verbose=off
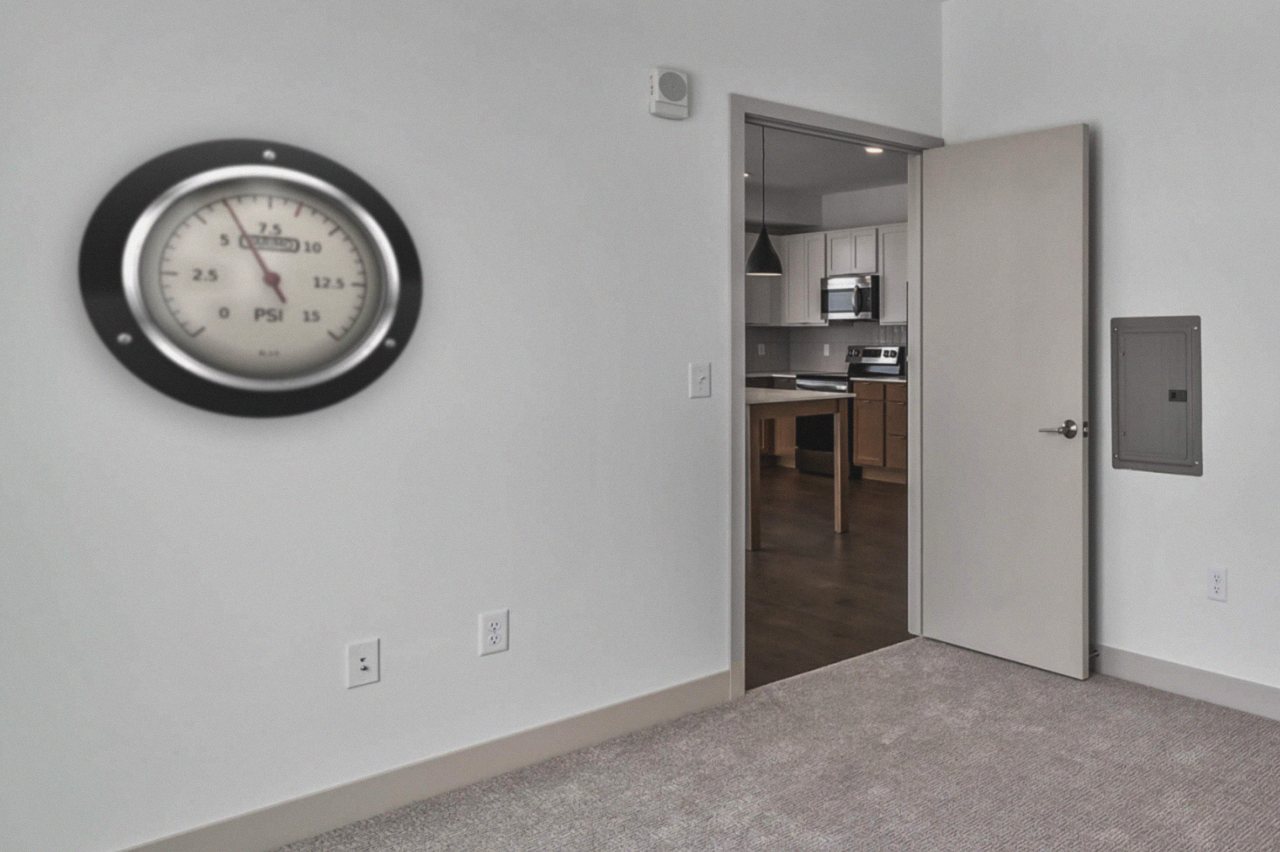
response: 6; psi
